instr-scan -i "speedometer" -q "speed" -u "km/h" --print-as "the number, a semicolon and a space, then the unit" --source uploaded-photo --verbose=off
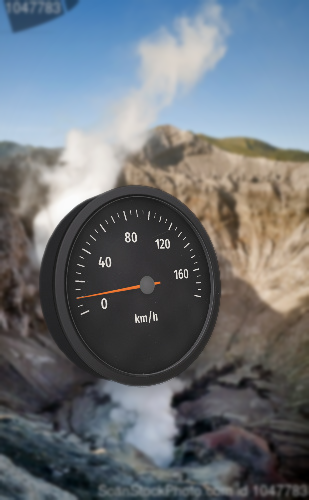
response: 10; km/h
